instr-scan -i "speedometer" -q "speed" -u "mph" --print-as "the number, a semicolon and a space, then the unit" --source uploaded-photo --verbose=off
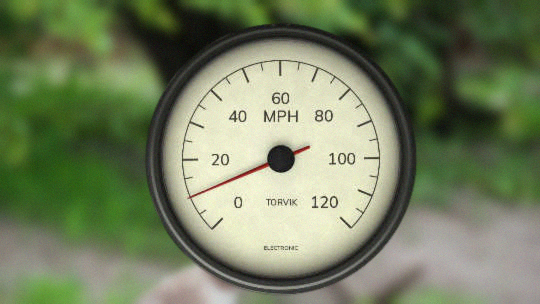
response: 10; mph
